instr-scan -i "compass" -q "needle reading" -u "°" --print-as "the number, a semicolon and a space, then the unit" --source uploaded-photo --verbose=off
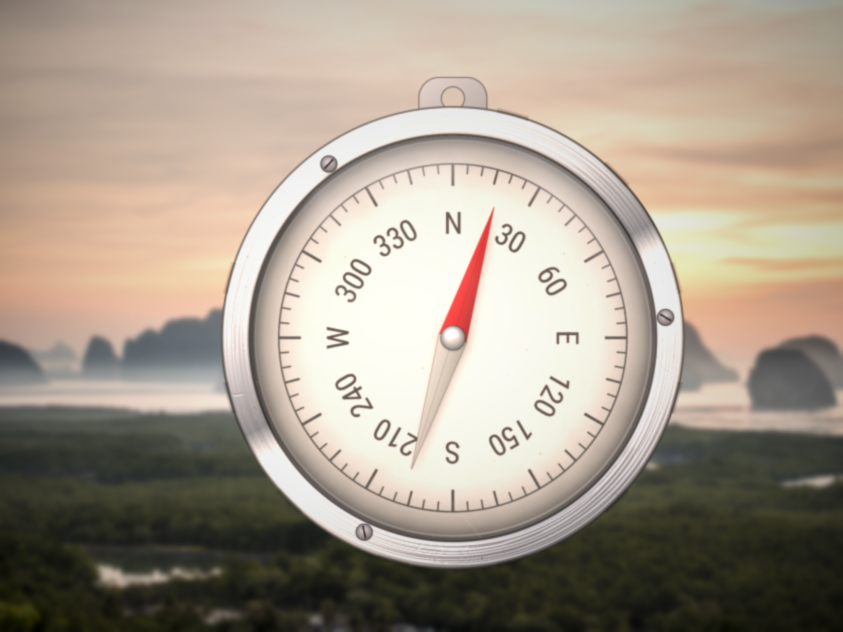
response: 17.5; °
